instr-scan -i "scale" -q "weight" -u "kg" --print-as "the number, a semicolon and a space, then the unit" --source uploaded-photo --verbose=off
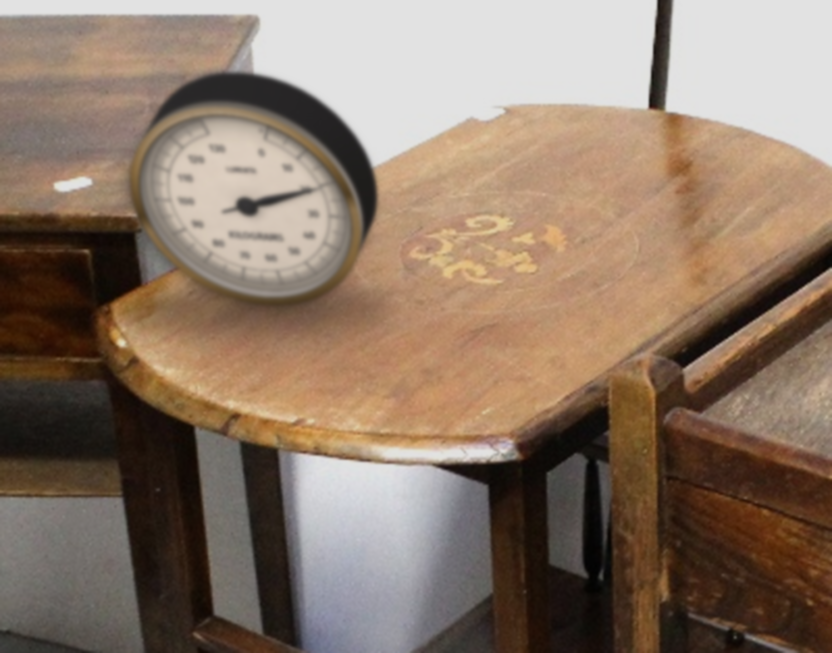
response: 20; kg
